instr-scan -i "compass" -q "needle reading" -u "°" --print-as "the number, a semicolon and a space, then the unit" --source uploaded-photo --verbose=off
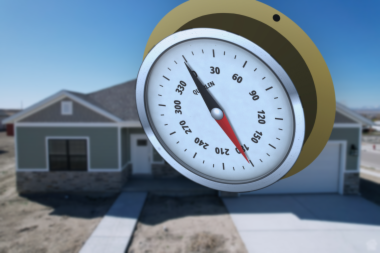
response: 180; °
